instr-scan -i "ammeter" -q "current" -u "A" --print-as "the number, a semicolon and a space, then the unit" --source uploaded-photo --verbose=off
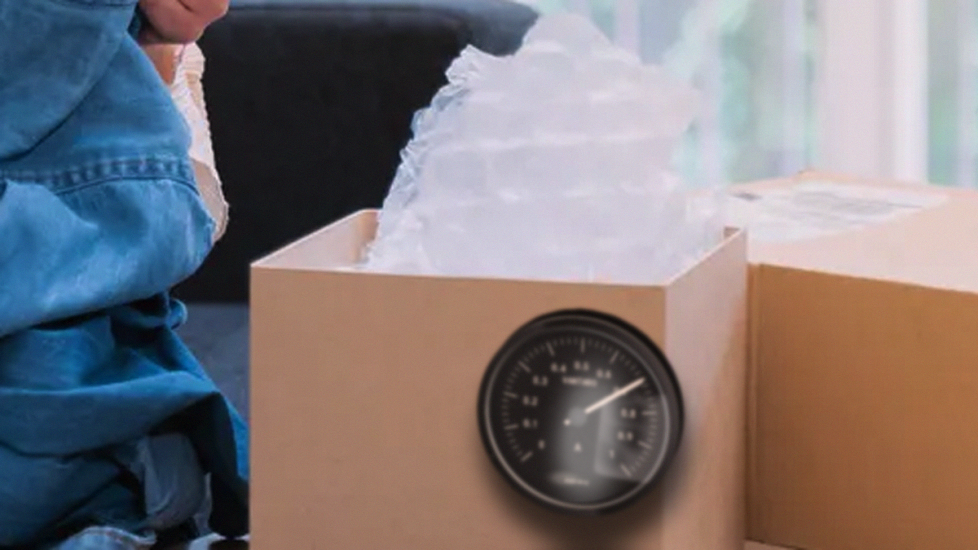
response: 0.7; A
